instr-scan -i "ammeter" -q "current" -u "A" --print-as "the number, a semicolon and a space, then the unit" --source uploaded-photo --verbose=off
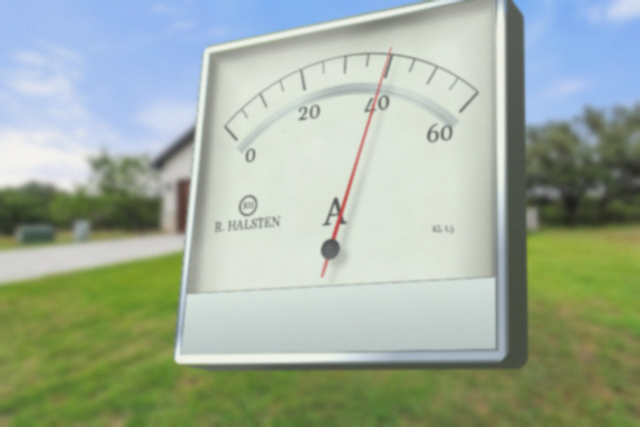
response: 40; A
